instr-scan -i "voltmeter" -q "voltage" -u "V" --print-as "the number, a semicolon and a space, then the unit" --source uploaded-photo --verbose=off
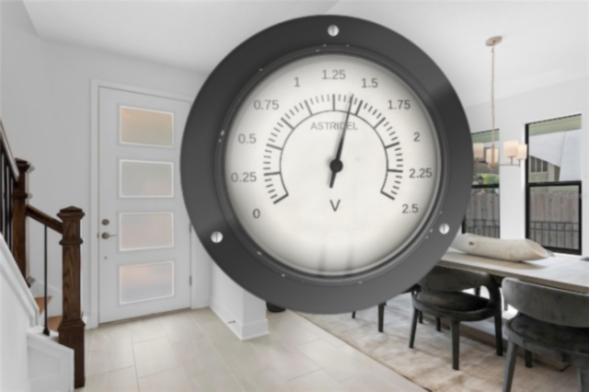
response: 1.4; V
